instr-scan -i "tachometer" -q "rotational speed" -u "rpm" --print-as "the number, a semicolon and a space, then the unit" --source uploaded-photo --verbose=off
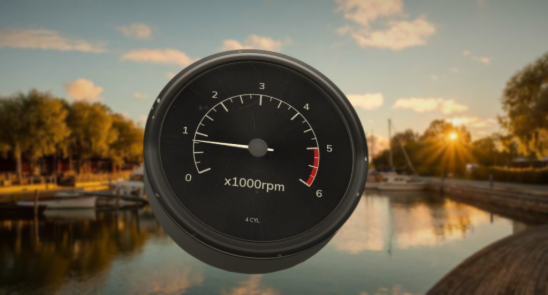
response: 750; rpm
